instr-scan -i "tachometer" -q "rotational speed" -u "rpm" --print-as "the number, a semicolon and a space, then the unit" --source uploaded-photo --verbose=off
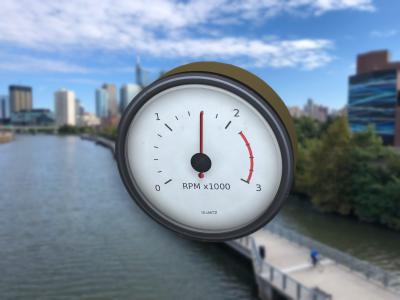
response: 1600; rpm
